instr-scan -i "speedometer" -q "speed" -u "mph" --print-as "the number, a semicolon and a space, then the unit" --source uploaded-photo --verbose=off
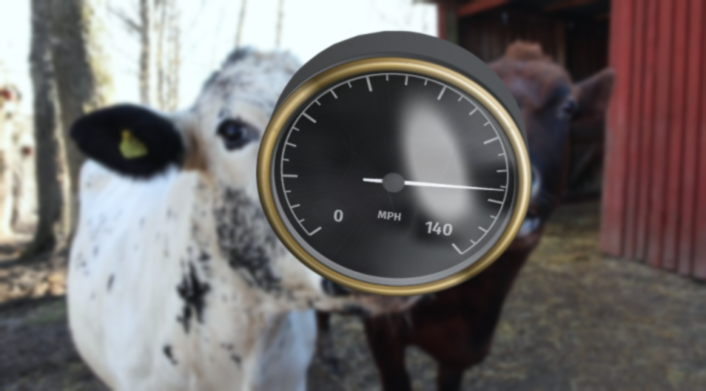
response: 115; mph
